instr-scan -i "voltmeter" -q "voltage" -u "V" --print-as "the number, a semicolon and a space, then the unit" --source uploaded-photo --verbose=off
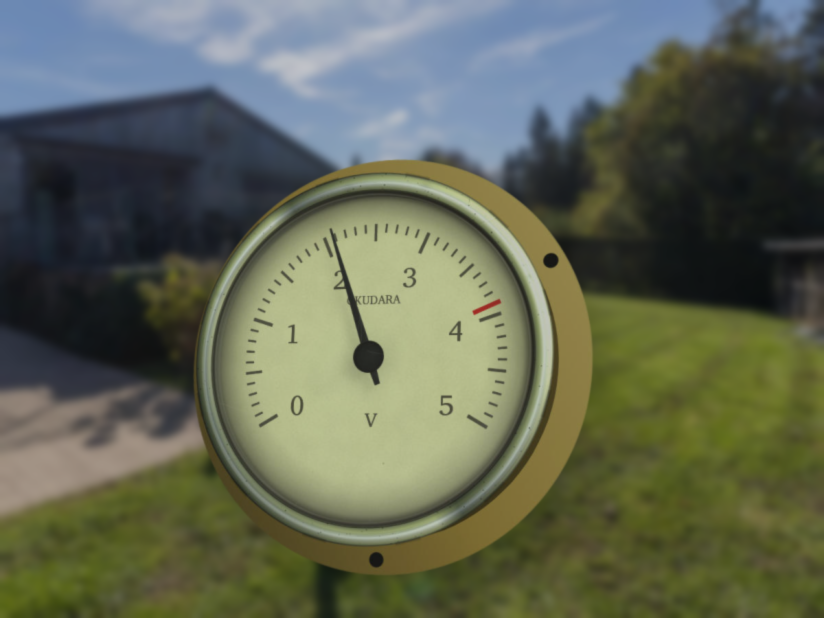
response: 2.1; V
